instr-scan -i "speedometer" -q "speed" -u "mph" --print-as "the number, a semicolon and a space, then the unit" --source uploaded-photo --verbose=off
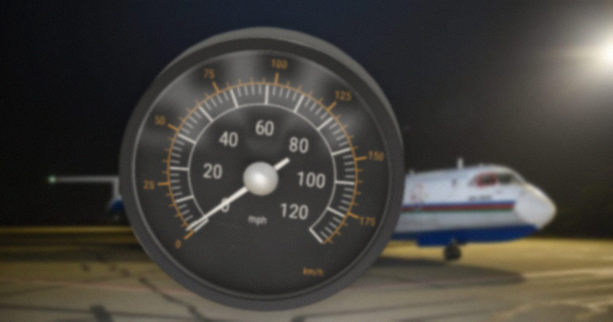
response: 2; mph
